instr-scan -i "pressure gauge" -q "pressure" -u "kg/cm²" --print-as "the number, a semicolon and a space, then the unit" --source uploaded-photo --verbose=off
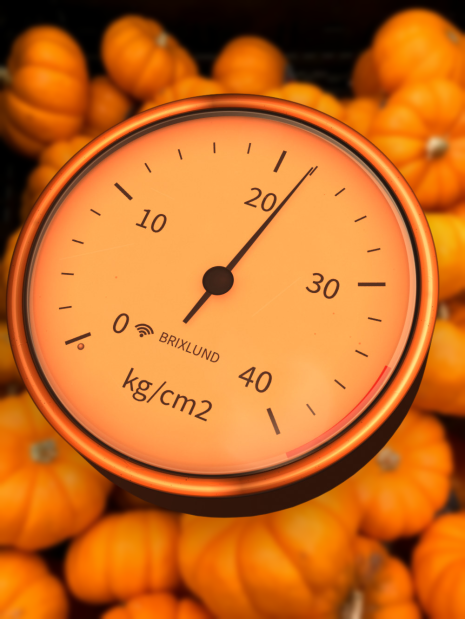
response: 22; kg/cm²
